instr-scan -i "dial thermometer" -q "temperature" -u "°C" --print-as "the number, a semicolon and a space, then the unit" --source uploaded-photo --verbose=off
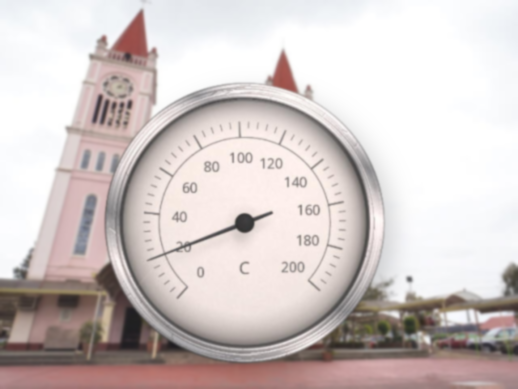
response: 20; °C
